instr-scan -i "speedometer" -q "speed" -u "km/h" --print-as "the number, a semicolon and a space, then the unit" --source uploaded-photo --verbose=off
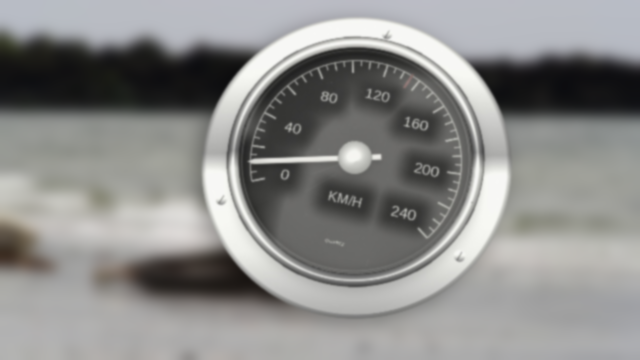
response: 10; km/h
